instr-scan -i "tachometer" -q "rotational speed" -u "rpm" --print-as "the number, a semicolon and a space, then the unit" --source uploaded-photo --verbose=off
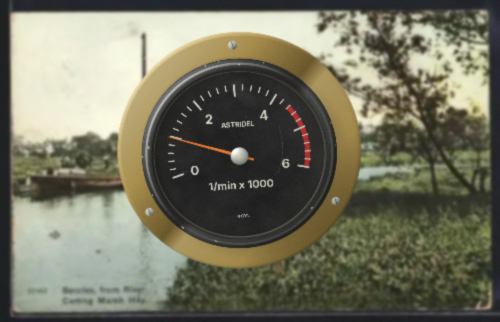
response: 1000; rpm
